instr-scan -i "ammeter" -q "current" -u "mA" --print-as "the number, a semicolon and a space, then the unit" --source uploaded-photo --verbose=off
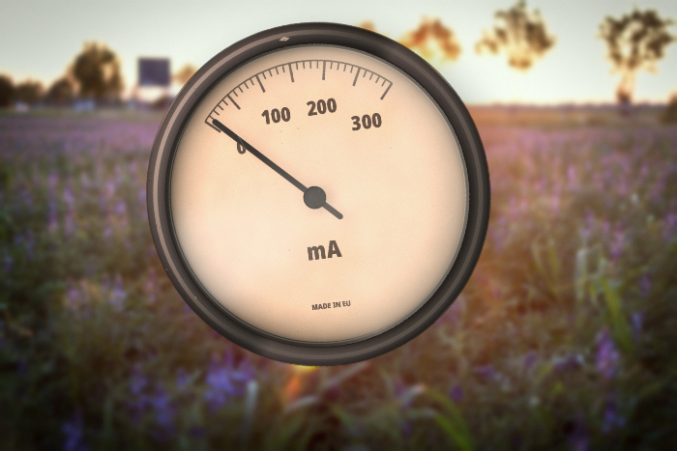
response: 10; mA
